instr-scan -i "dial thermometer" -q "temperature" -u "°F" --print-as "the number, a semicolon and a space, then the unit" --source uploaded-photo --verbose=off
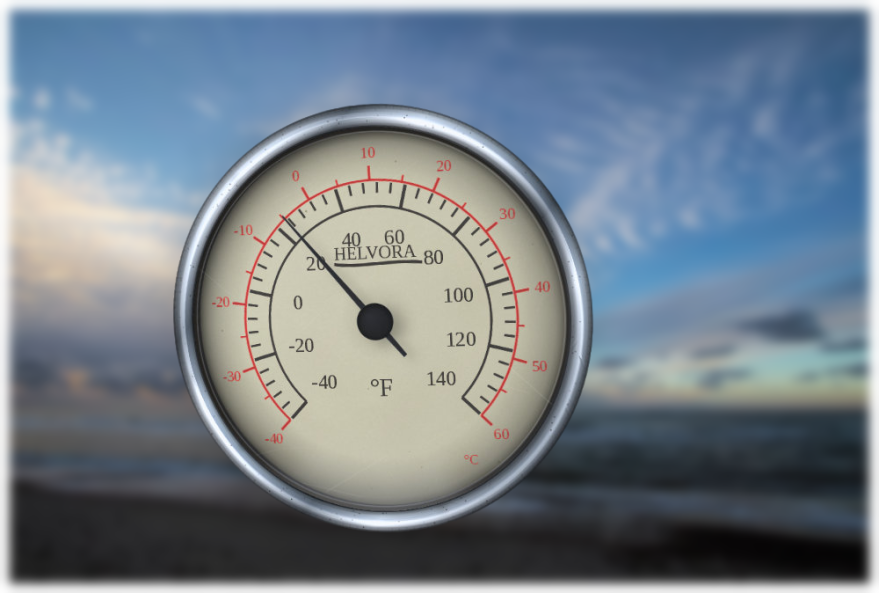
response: 24; °F
